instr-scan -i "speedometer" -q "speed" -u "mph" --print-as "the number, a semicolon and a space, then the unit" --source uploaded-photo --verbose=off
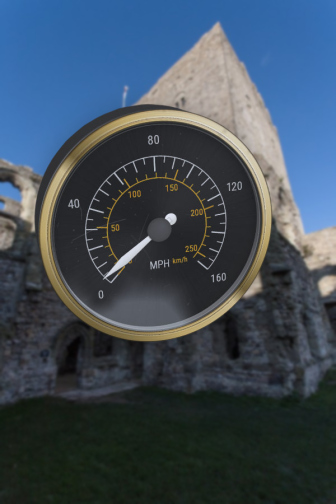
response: 5; mph
